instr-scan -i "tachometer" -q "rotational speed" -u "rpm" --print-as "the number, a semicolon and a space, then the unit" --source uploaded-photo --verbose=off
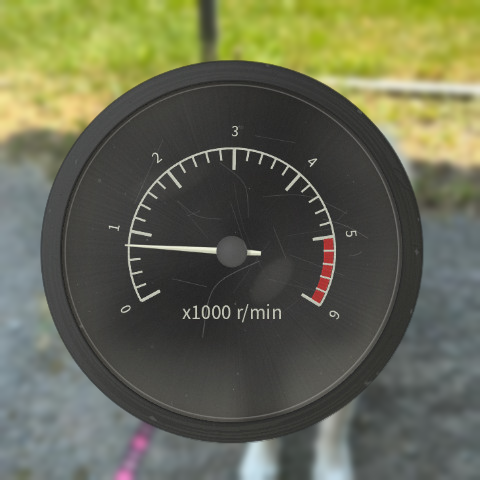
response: 800; rpm
